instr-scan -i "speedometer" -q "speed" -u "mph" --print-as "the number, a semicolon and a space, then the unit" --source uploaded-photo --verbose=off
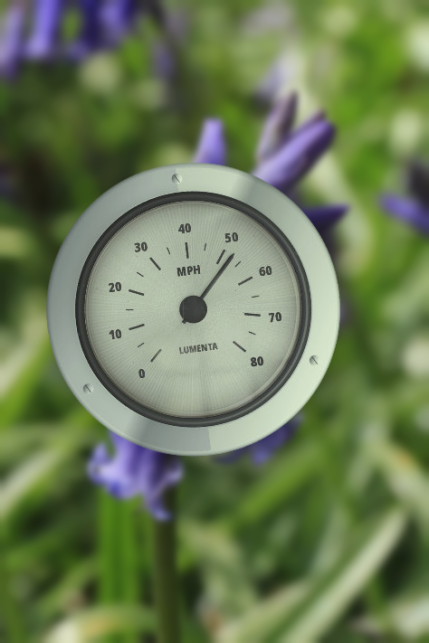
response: 52.5; mph
